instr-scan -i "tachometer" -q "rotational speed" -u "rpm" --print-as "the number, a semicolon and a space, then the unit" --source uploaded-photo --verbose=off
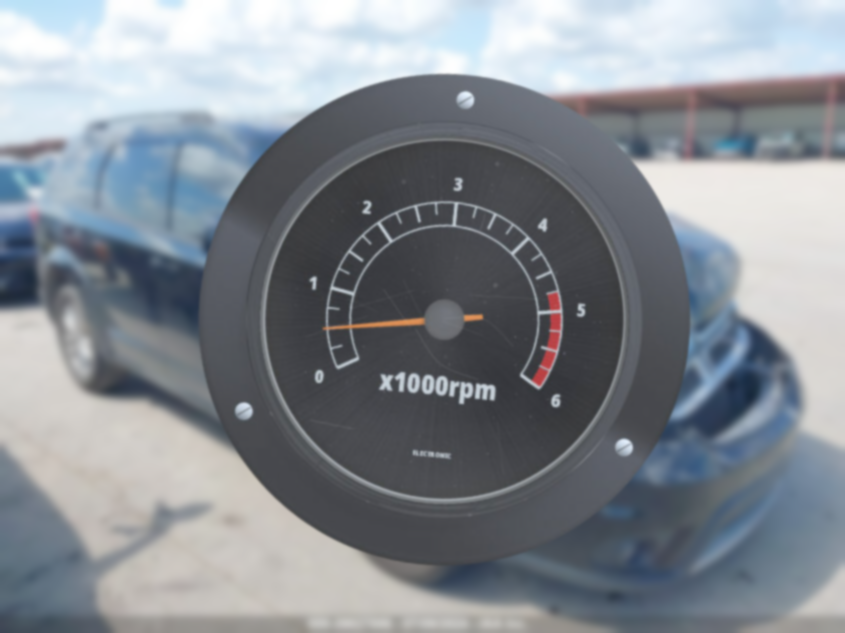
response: 500; rpm
